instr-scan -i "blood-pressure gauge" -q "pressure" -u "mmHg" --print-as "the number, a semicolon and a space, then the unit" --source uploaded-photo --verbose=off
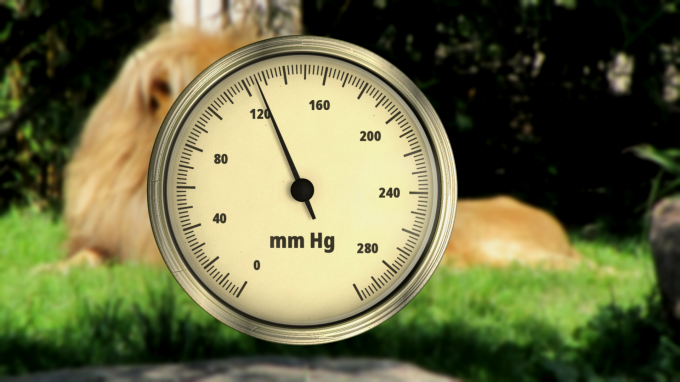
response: 126; mmHg
